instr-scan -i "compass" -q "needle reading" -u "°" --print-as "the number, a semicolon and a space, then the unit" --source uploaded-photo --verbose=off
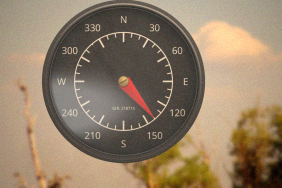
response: 140; °
